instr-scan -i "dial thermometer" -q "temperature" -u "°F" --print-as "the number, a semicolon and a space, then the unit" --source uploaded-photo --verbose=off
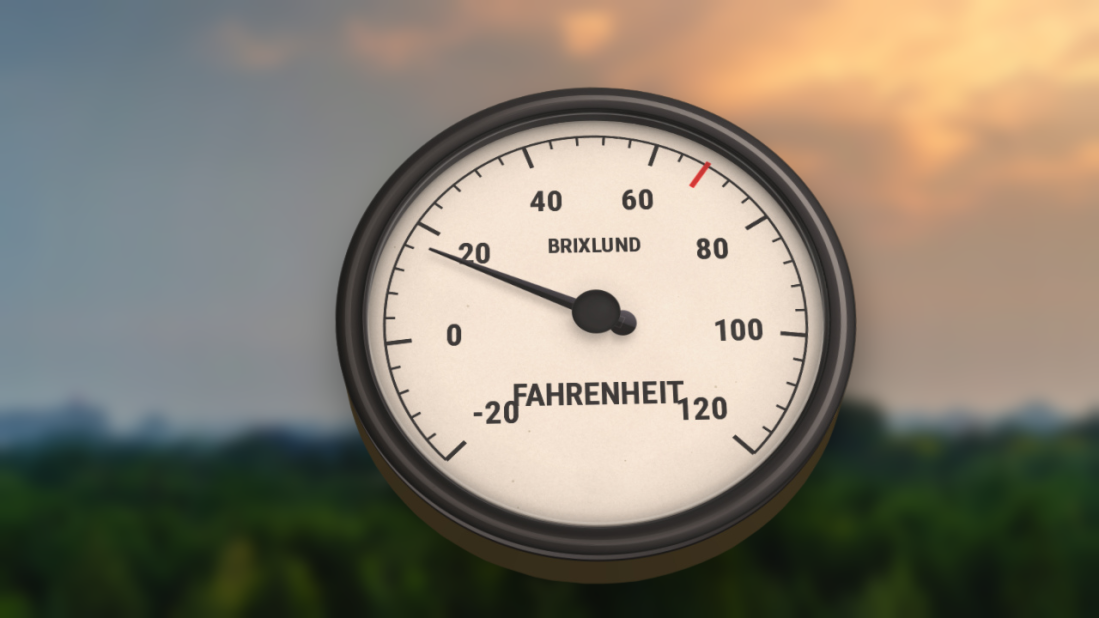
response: 16; °F
